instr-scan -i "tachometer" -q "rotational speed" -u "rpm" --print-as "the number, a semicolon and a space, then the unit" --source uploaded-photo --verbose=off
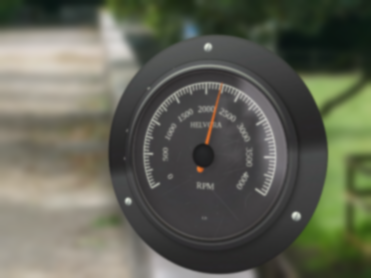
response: 2250; rpm
